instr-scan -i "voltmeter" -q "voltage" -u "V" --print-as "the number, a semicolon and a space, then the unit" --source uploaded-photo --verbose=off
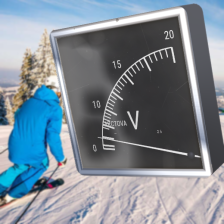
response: 5; V
